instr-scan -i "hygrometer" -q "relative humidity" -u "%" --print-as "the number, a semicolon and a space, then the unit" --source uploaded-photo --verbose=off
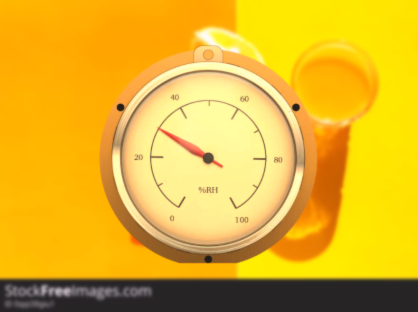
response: 30; %
